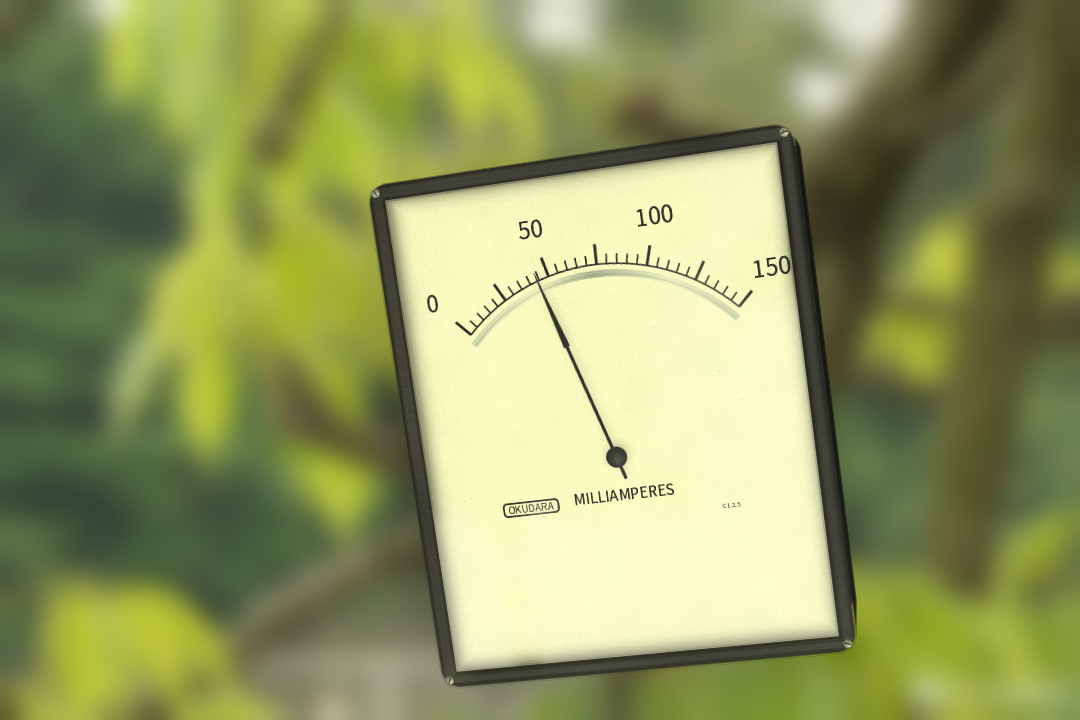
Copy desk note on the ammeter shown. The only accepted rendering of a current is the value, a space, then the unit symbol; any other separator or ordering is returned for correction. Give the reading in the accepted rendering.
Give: 45 mA
